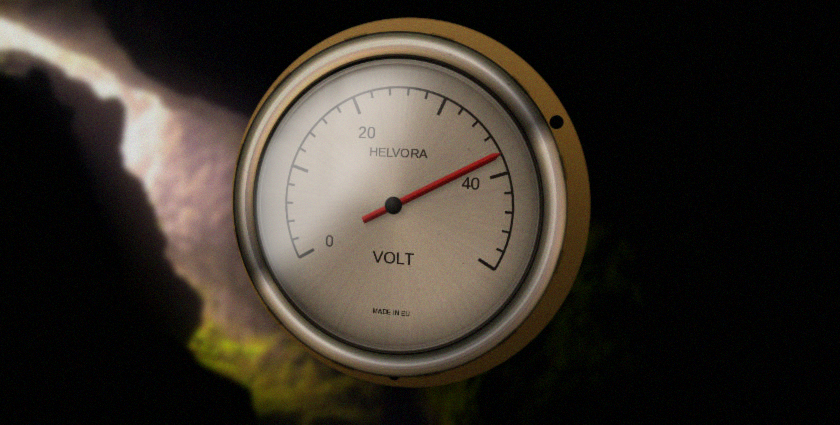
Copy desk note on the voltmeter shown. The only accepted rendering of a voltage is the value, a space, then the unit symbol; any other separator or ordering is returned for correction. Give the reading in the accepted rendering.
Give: 38 V
